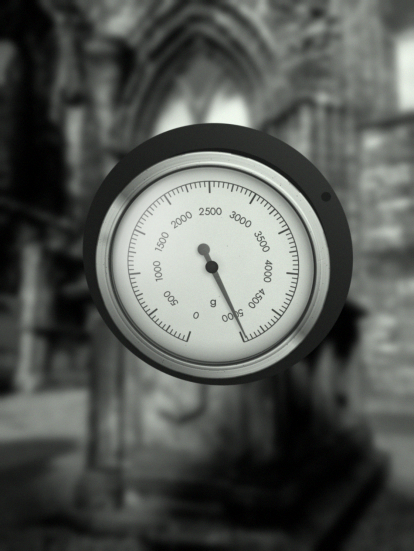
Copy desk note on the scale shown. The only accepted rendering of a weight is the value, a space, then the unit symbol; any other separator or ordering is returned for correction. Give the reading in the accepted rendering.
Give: 4950 g
